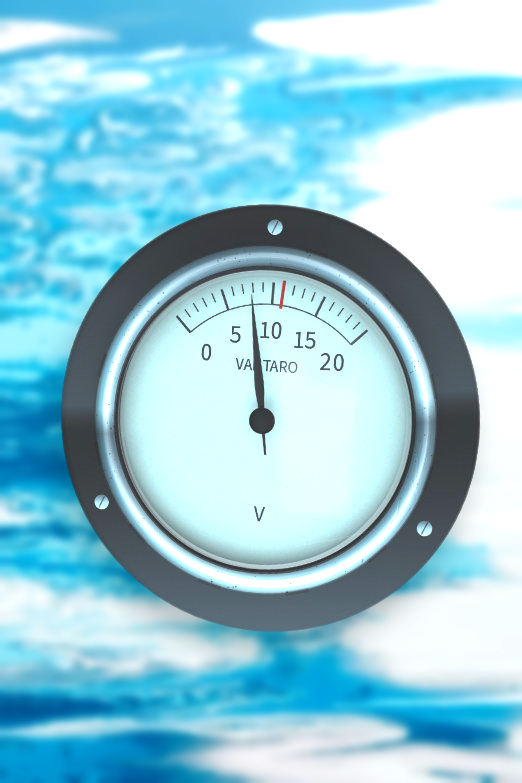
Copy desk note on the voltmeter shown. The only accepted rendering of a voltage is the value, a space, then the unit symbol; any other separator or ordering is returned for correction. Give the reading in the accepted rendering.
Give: 8 V
